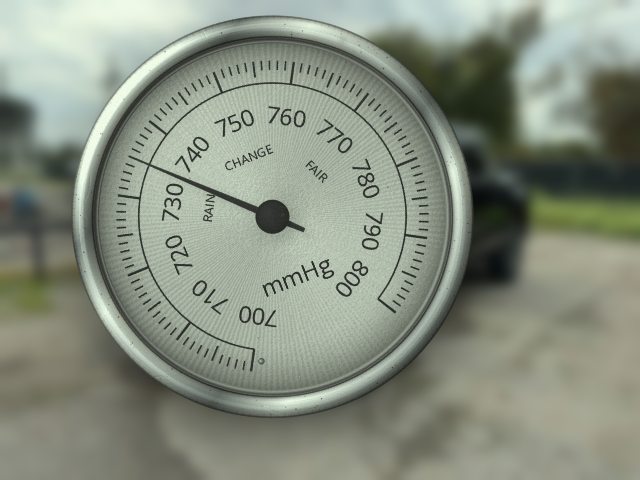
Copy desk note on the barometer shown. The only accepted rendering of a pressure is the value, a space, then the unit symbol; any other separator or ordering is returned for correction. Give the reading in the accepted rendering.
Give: 735 mmHg
